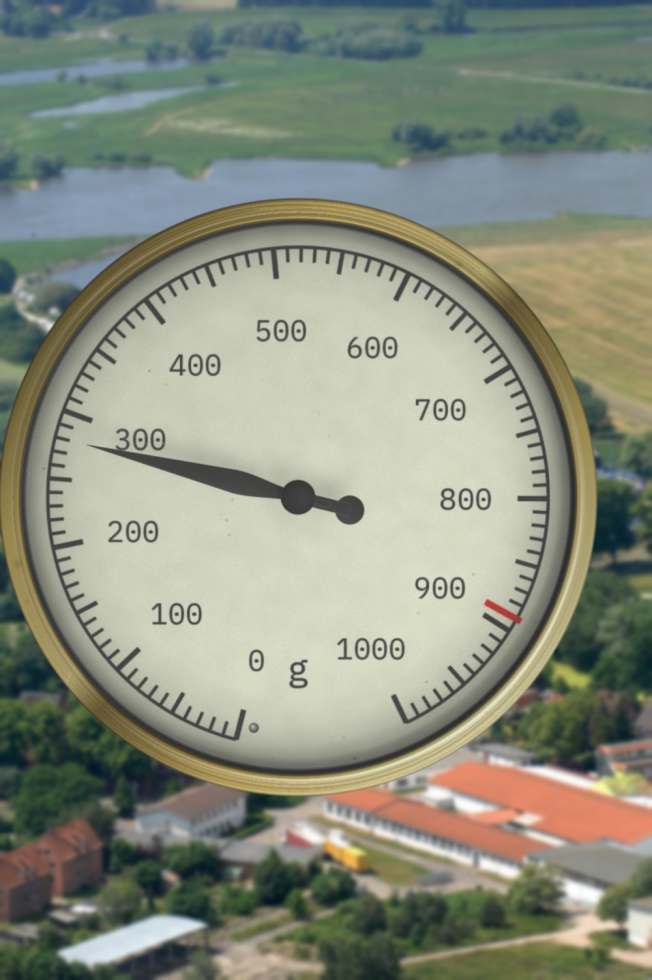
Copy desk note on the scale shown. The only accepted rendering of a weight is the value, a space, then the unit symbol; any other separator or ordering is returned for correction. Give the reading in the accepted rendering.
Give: 280 g
